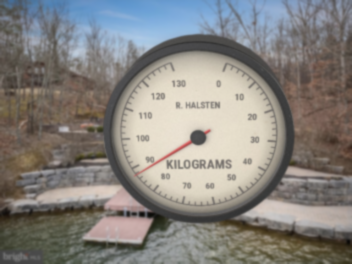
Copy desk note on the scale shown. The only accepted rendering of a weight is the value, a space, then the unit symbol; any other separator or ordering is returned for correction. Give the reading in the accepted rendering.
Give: 88 kg
